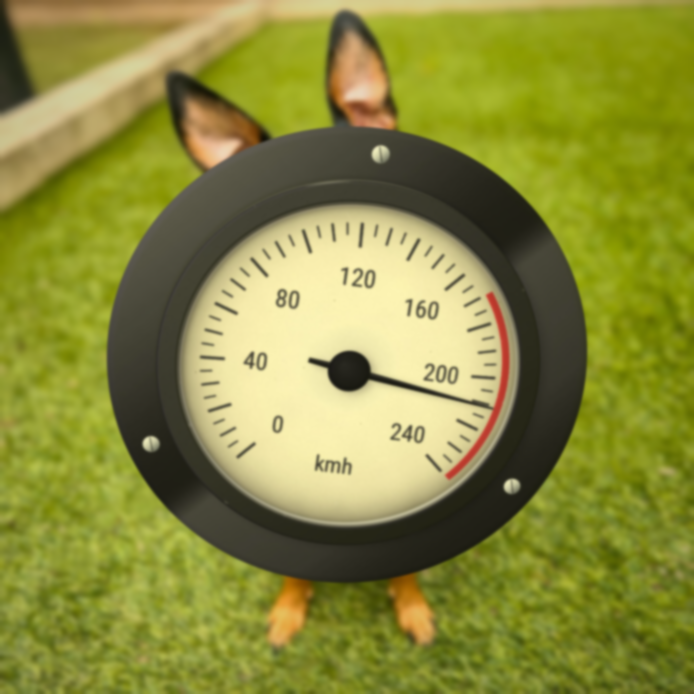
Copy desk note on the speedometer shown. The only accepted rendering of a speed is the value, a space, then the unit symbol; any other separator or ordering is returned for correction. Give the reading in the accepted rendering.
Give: 210 km/h
